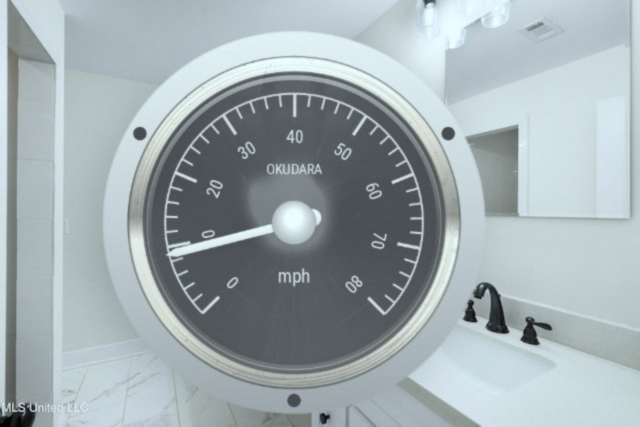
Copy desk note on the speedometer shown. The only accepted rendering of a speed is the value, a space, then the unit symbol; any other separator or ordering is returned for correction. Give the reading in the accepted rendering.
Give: 9 mph
